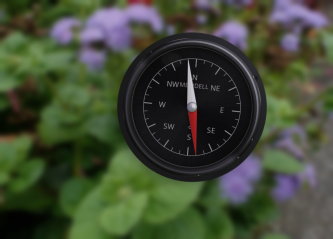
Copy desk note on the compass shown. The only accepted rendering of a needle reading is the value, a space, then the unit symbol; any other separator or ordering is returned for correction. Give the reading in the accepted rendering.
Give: 170 °
